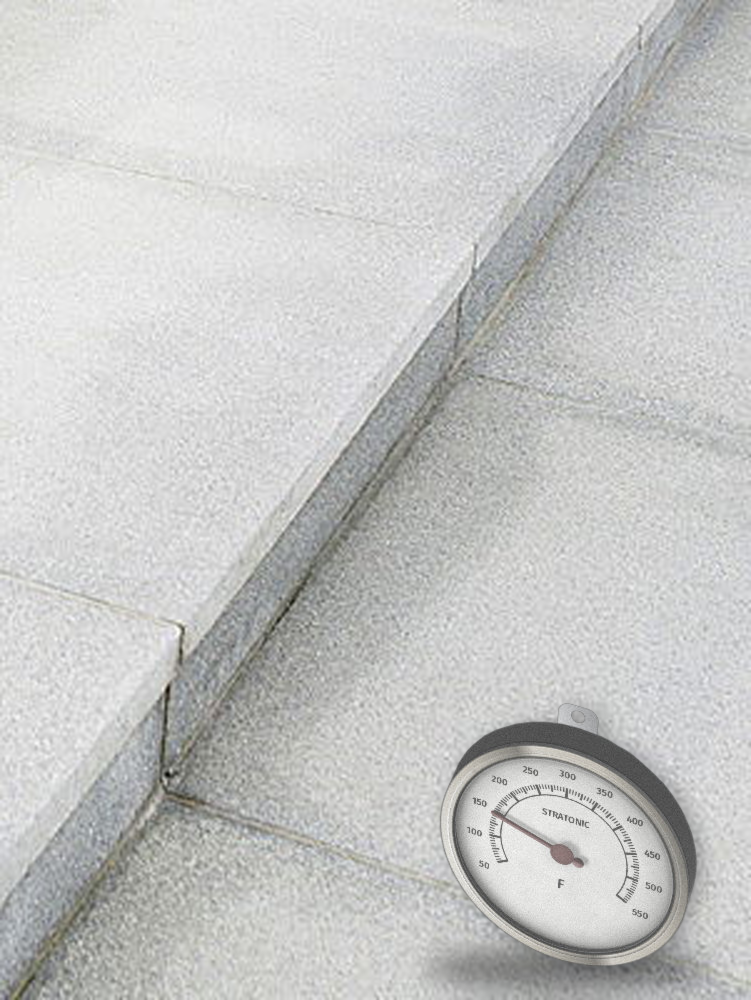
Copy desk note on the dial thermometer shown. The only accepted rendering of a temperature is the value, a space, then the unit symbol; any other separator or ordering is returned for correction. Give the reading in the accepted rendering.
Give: 150 °F
